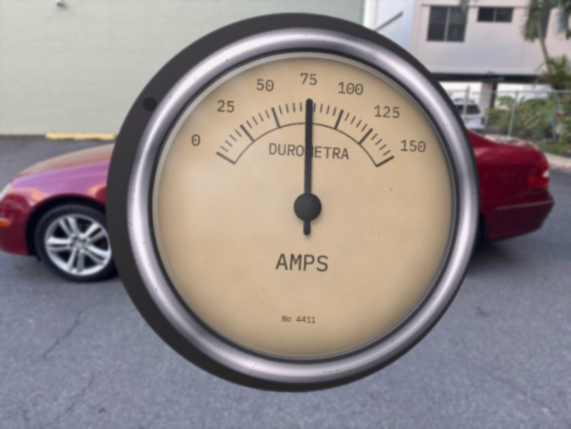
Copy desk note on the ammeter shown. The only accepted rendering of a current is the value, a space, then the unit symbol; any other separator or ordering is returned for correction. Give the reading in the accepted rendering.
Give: 75 A
